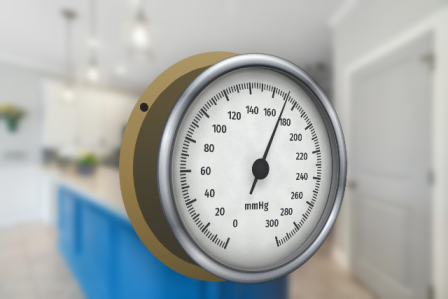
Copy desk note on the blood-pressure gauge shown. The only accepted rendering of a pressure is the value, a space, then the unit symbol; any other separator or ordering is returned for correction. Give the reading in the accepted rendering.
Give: 170 mmHg
